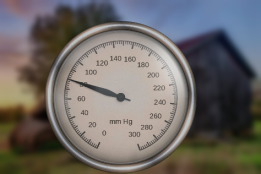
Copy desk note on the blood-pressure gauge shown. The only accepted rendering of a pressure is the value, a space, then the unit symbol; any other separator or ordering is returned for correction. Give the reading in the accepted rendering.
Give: 80 mmHg
